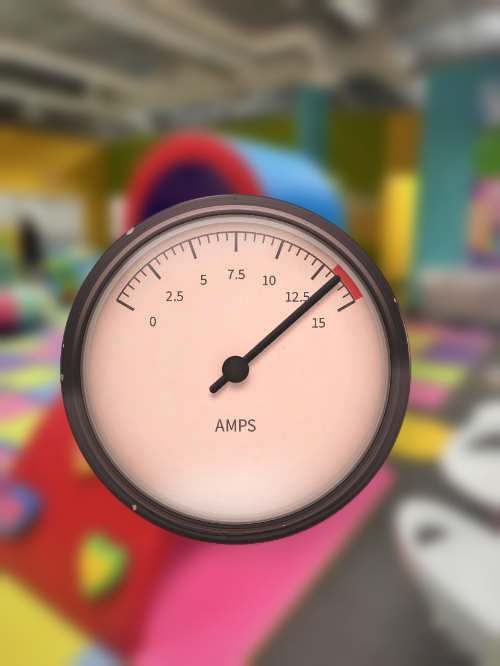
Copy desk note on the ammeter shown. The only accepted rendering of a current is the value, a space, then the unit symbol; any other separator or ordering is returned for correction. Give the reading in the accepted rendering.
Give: 13.5 A
